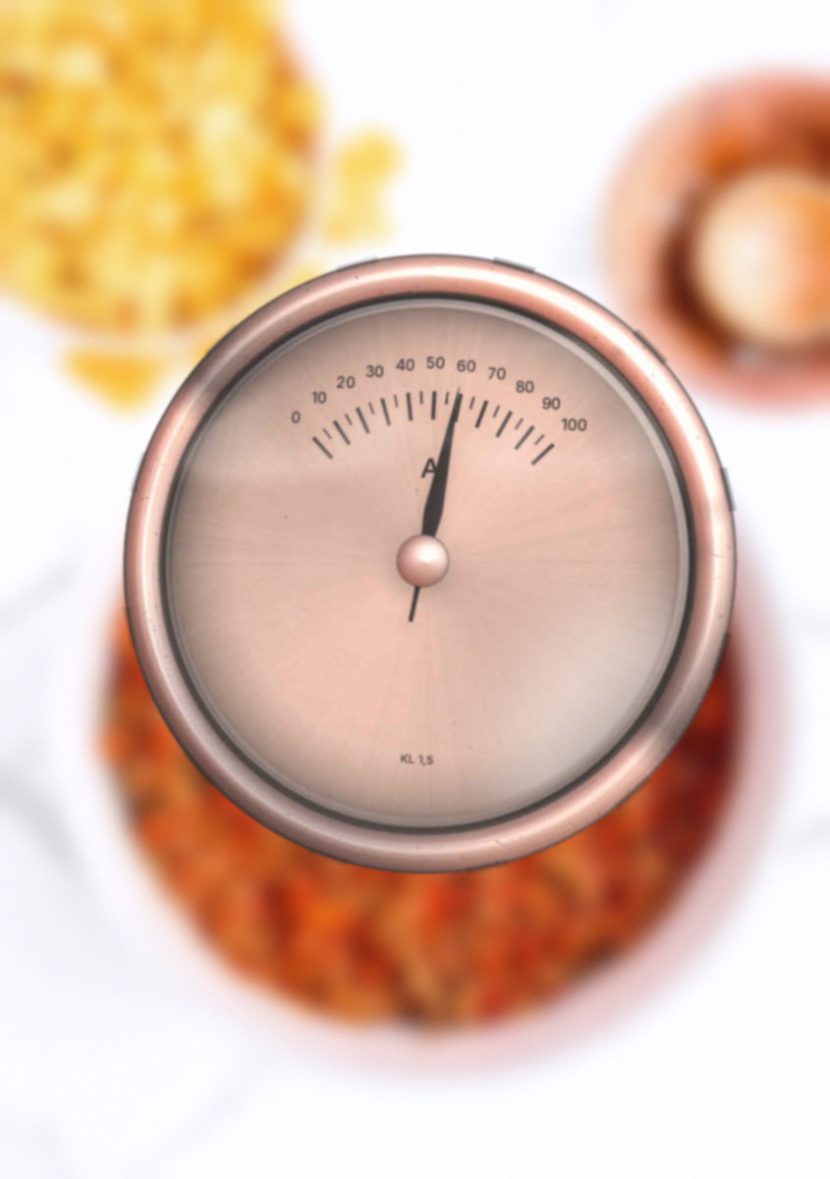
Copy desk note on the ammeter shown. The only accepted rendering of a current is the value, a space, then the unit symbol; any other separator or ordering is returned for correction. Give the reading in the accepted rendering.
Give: 60 A
